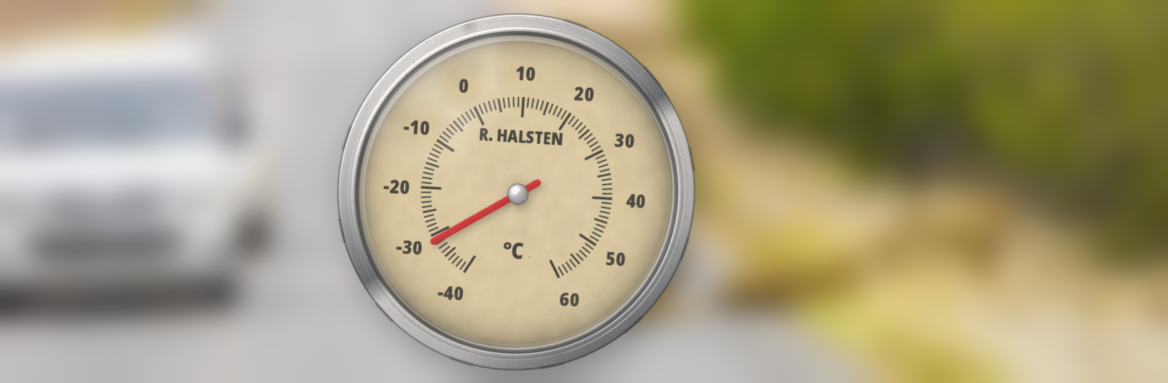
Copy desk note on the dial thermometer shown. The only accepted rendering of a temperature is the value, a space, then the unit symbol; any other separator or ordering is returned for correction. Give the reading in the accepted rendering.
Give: -31 °C
